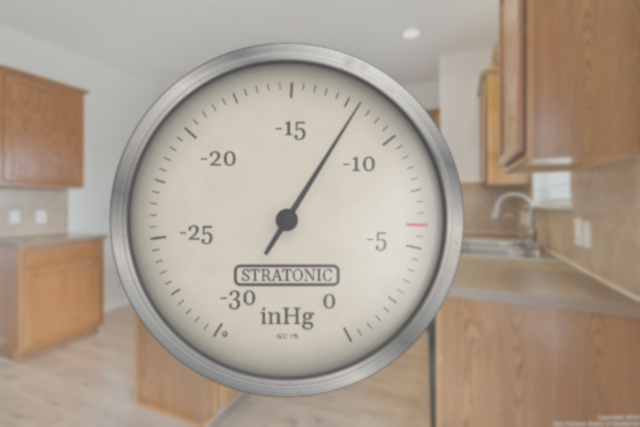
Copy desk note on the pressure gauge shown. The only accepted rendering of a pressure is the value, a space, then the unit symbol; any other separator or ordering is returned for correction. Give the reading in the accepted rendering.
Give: -12 inHg
